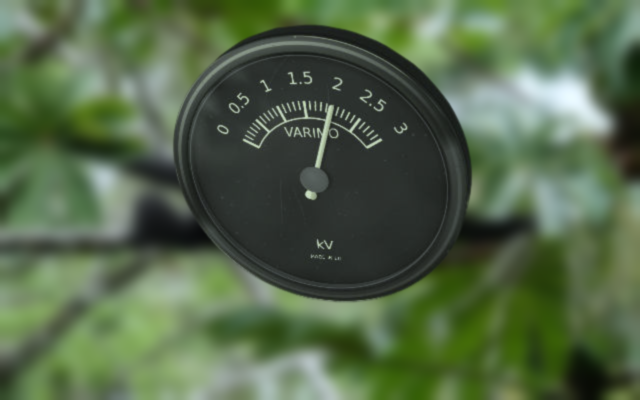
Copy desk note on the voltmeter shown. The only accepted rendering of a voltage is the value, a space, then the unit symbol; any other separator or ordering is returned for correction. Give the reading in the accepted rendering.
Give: 2 kV
